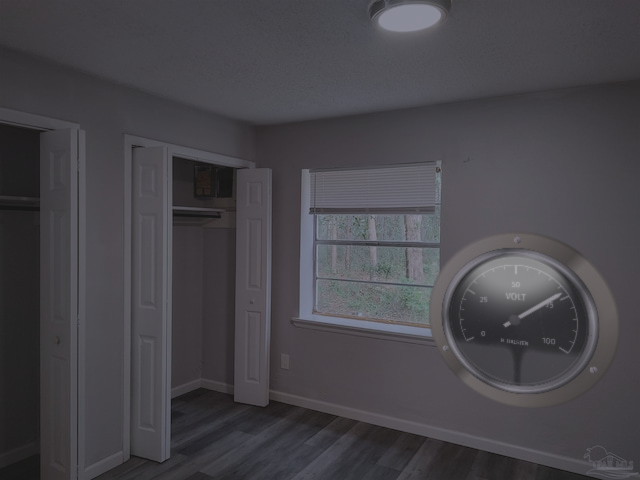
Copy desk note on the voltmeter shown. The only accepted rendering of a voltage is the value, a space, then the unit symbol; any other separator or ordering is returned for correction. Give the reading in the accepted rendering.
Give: 72.5 V
